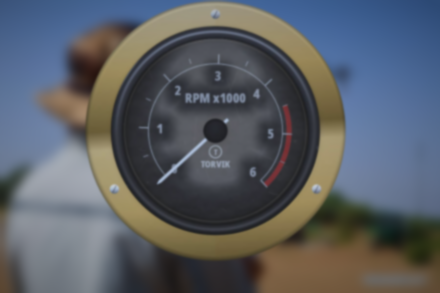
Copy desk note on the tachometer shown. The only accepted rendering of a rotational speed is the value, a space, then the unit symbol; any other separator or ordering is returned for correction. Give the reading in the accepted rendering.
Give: 0 rpm
